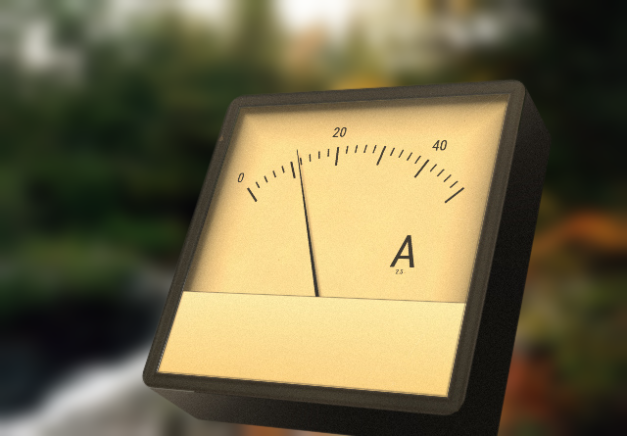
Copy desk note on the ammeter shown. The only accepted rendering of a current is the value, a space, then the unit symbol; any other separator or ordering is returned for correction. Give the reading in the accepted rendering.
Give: 12 A
